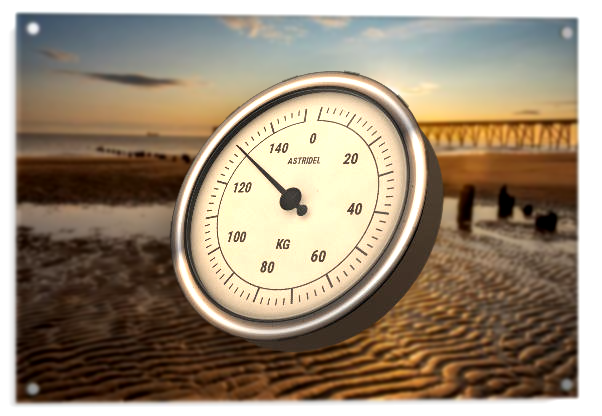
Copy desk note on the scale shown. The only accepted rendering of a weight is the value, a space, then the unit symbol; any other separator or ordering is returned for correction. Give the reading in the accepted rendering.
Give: 130 kg
